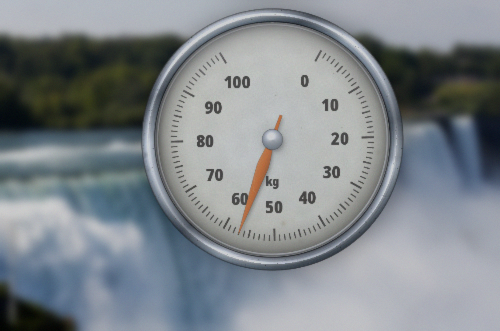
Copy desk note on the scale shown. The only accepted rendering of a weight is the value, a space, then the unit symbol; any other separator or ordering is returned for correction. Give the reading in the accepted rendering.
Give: 57 kg
